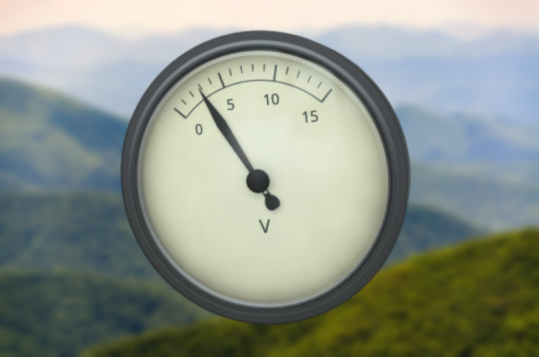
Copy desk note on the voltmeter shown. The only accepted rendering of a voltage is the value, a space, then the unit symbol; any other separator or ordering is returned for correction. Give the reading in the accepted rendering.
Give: 3 V
